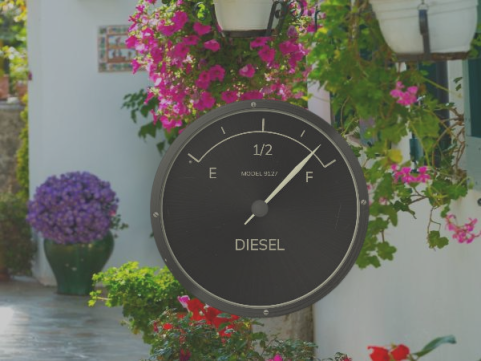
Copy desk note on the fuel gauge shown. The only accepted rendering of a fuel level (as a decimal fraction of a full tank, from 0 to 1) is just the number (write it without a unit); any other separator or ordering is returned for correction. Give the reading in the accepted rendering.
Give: 0.875
